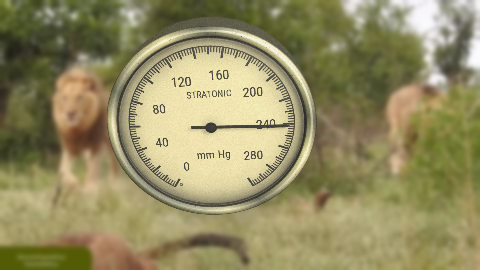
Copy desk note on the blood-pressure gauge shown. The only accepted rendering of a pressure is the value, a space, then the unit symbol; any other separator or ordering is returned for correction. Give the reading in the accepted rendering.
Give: 240 mmHg
